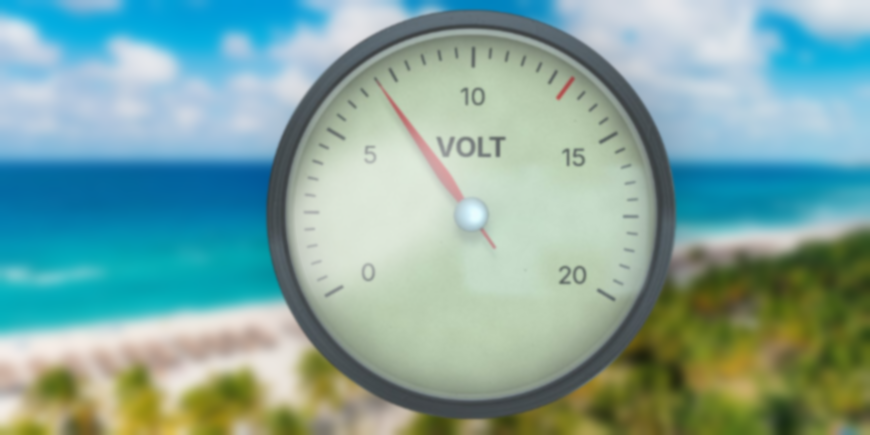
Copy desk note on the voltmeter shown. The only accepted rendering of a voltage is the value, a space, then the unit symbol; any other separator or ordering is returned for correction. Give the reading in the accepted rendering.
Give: 7 V
